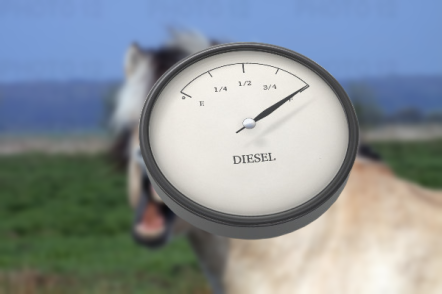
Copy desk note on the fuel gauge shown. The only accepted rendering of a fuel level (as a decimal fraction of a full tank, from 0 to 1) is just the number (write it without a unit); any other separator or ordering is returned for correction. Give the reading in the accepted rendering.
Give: 1
